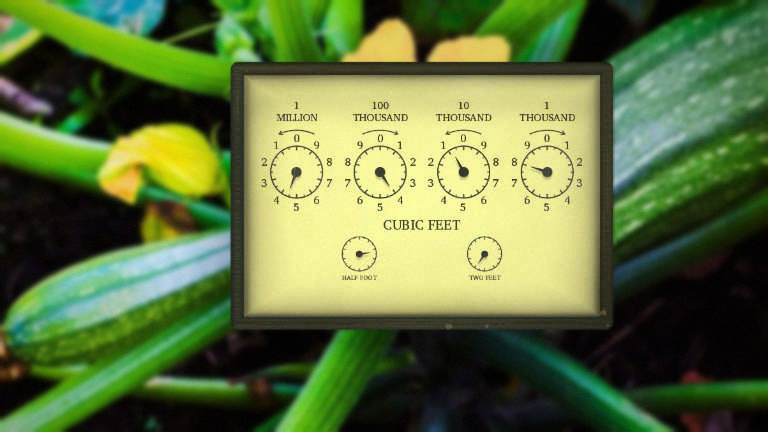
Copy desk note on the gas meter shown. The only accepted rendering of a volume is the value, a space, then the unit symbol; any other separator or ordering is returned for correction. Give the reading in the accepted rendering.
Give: 440800 ft³
